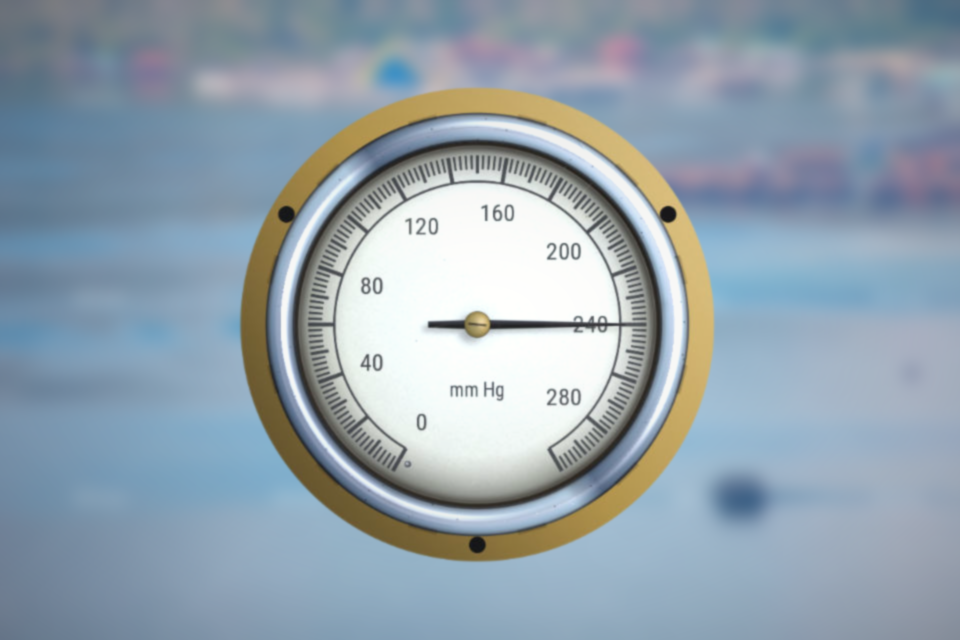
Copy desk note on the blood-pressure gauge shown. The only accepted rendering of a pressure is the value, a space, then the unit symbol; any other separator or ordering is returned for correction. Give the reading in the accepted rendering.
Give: 240 mmHg
